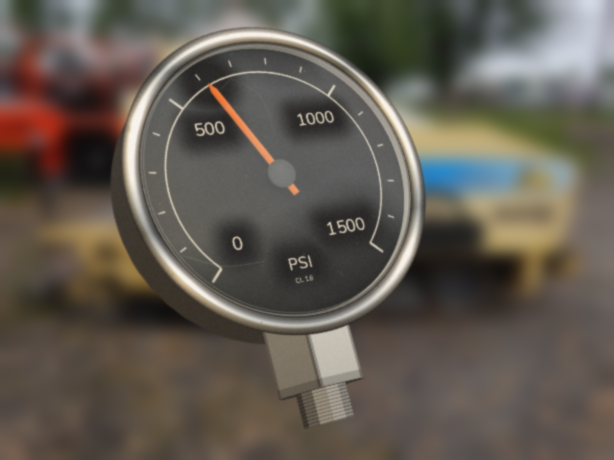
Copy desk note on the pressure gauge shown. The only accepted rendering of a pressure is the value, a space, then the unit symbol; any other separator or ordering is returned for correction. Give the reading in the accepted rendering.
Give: 600 psi
